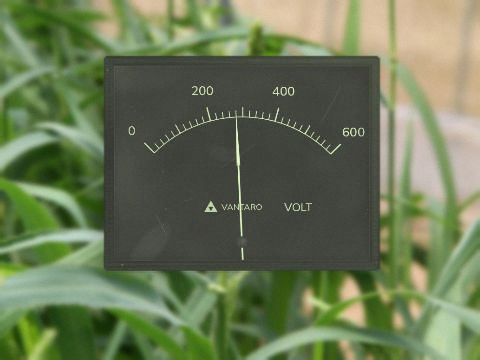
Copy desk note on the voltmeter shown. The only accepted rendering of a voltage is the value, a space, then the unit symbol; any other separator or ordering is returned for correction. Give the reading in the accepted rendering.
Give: 280 V
